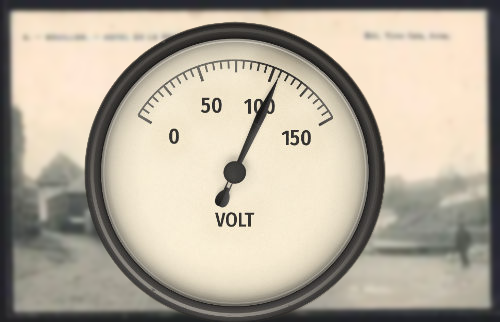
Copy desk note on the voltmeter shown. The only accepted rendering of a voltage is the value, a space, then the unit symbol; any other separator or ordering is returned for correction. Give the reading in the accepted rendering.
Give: 105 V
